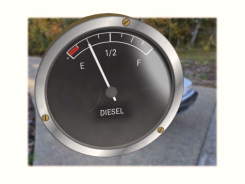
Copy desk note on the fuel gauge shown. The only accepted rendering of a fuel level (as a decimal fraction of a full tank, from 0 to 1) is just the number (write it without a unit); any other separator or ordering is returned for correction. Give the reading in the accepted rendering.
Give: 0.25
